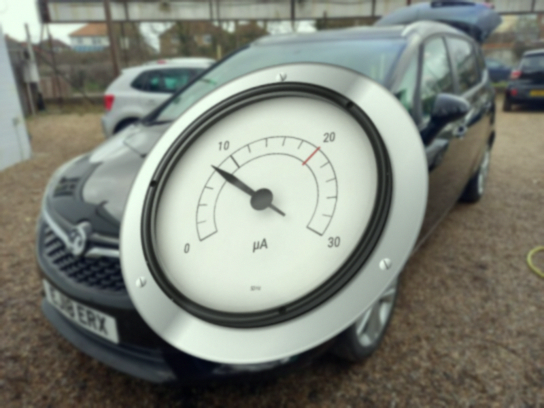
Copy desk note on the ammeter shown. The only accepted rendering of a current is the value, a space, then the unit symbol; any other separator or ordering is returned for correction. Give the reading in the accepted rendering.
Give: 8 µA
